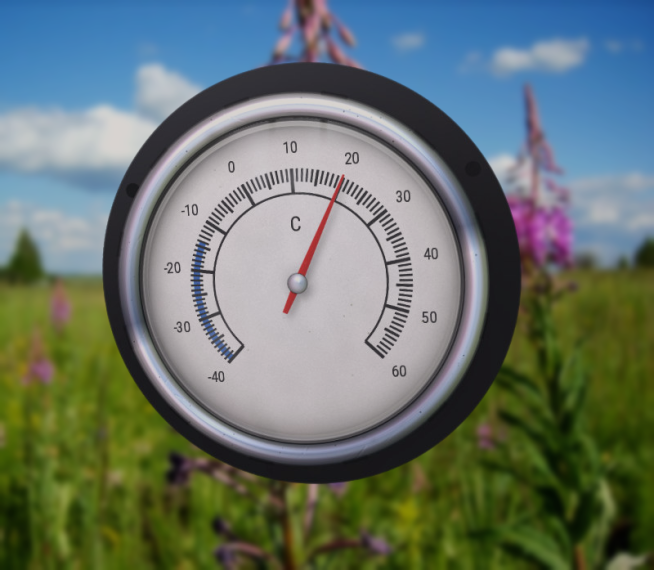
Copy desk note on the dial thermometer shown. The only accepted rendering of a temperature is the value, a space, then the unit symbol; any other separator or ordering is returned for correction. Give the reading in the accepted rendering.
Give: 20 °C
